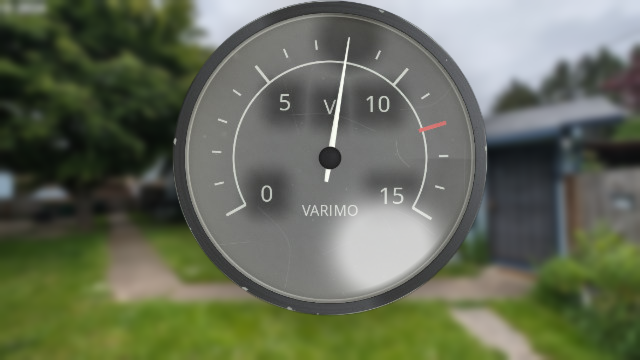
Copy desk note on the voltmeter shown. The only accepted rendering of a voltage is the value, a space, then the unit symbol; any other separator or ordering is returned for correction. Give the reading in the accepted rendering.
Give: 8 V
